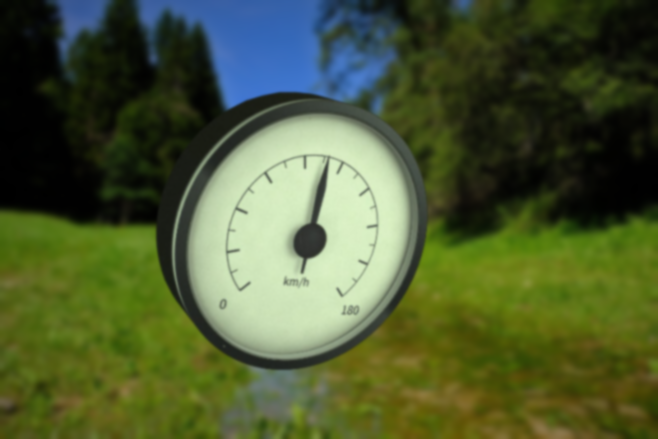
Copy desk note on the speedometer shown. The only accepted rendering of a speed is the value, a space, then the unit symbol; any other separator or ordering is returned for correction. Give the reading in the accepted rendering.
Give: 90 km/h
